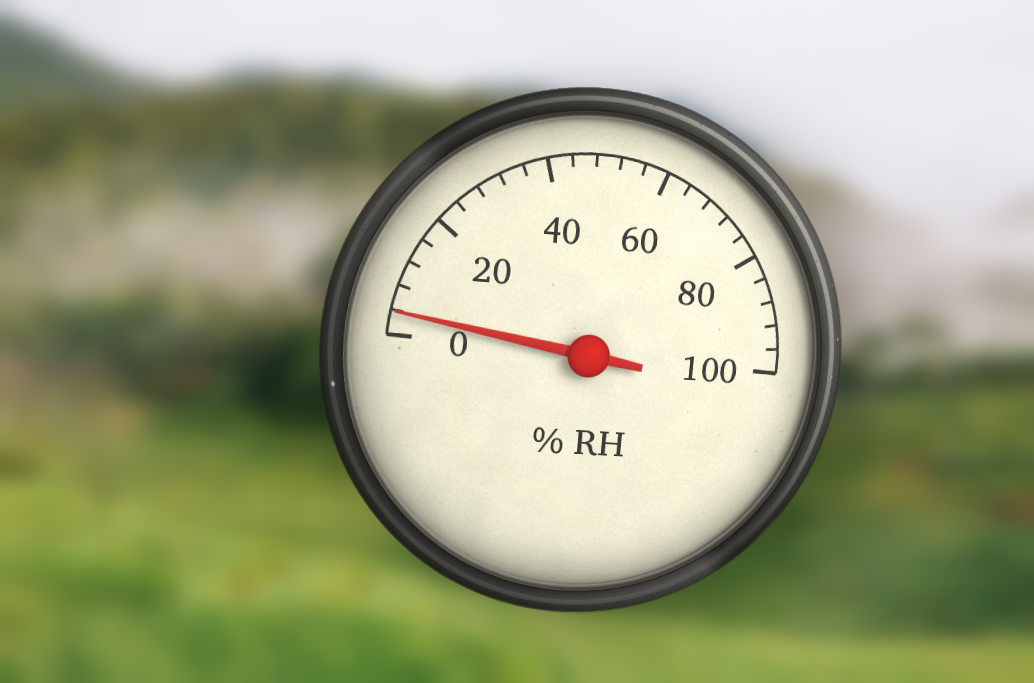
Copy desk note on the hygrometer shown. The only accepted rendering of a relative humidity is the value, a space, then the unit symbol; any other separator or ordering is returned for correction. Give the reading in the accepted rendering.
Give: 4 %
